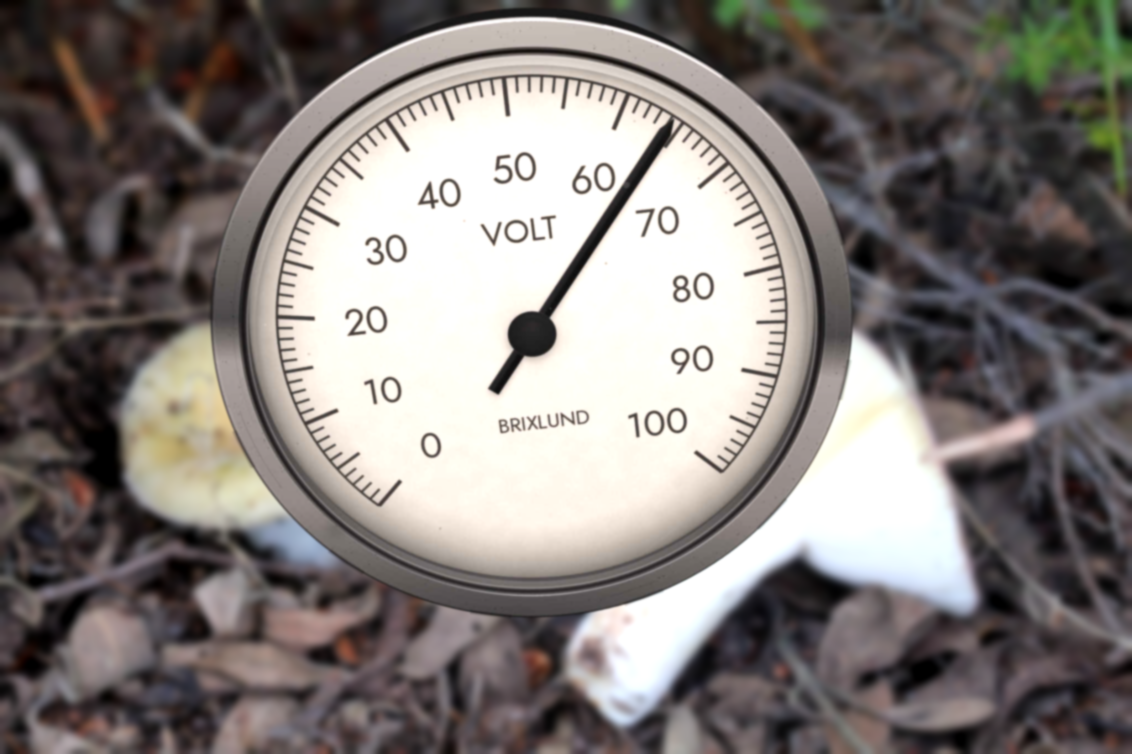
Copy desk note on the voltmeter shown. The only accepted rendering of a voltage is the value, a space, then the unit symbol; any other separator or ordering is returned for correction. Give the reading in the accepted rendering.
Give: 64 V
